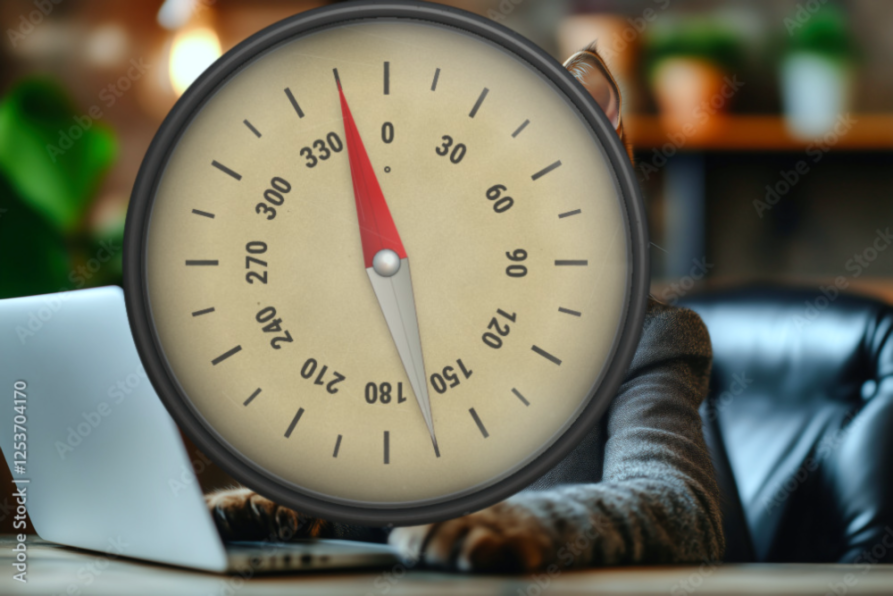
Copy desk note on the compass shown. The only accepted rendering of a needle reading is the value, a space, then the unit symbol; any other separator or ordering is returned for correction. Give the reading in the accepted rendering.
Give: 345 °
